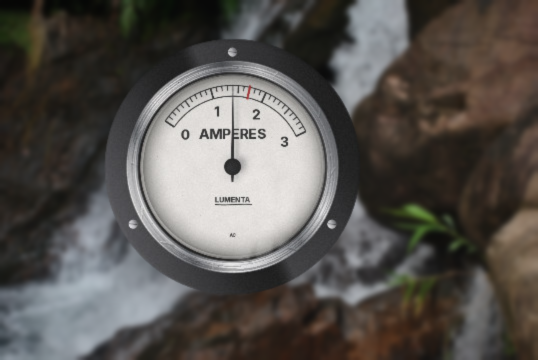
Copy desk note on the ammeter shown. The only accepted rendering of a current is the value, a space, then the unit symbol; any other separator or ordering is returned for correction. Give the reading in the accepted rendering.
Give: 1.4 A
